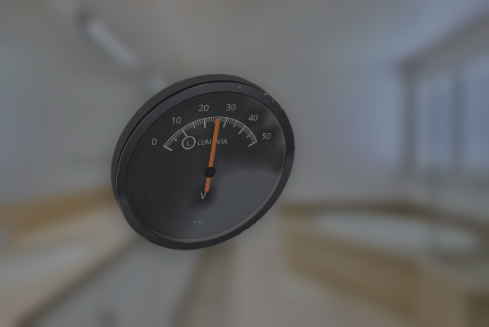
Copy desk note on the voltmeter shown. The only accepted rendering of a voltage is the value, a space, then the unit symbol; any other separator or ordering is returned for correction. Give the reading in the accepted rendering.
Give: 25 V
